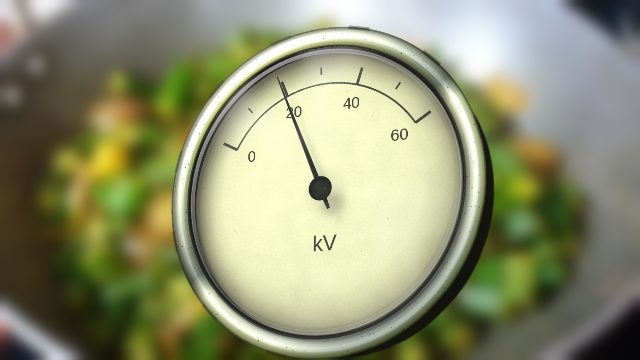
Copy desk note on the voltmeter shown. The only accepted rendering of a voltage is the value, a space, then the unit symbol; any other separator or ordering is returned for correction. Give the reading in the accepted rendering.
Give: 20 kV
